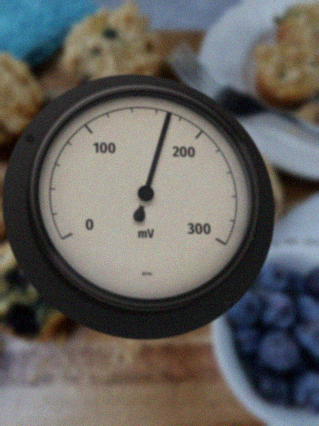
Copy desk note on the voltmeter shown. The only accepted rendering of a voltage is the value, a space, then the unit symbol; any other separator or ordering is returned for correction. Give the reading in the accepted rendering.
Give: 170 mV
